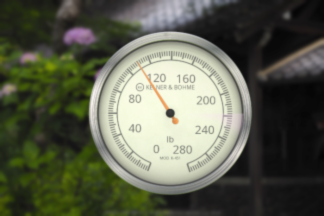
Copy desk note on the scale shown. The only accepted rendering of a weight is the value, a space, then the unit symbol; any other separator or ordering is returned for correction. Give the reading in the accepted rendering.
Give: 110 lb
